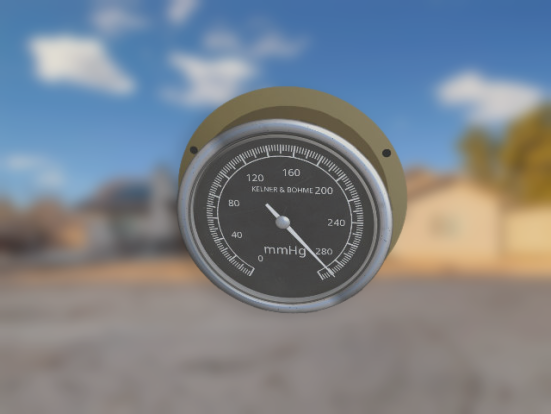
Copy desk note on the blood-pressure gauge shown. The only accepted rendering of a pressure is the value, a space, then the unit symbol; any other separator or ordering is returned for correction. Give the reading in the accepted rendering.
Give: 290 mmHg
